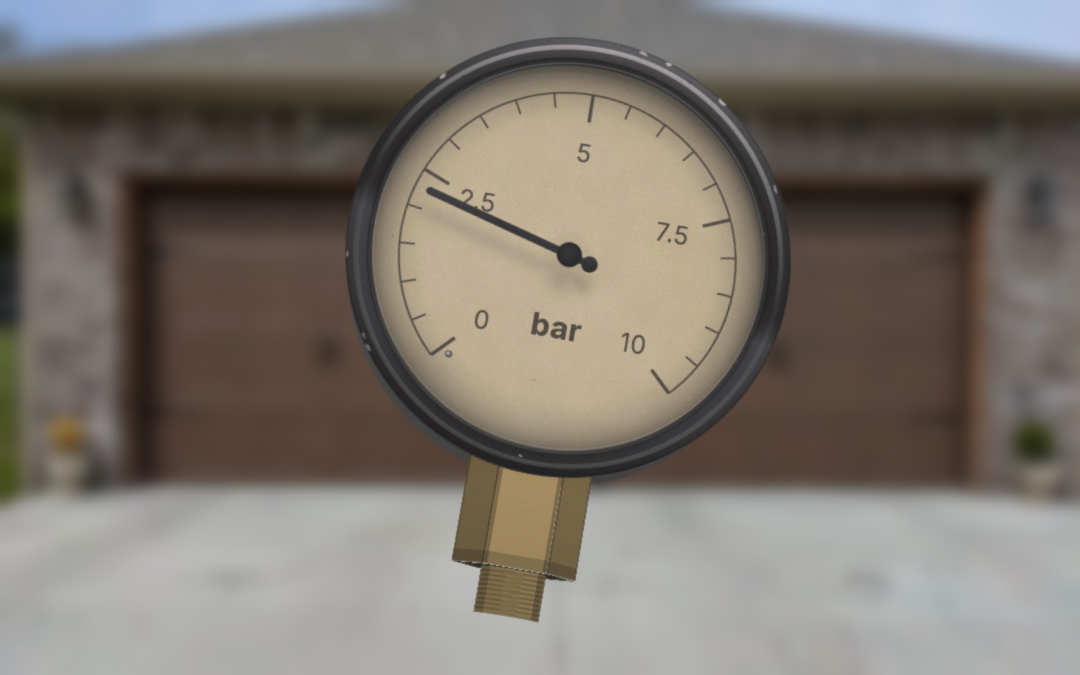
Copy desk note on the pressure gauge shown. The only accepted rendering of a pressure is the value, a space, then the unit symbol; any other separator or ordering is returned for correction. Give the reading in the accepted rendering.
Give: 2.25 bar
